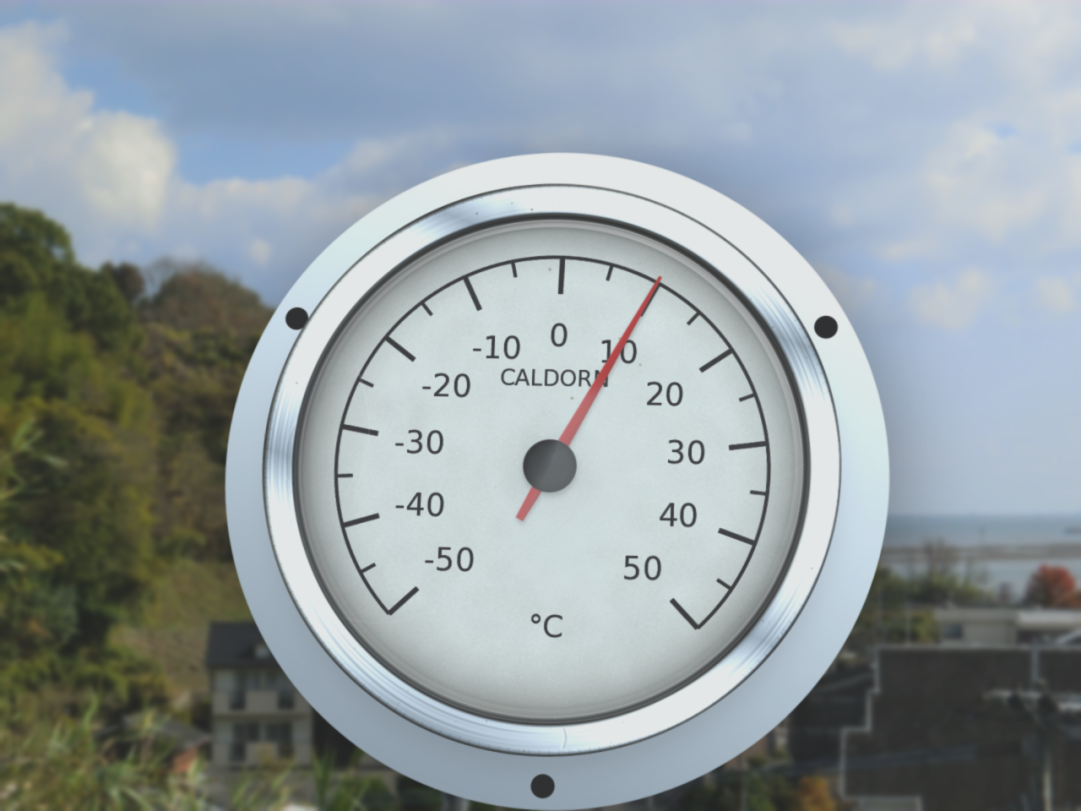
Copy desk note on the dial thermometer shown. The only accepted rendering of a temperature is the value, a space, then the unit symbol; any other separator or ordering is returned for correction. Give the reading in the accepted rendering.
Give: 10 °C
